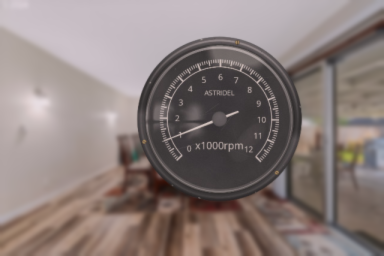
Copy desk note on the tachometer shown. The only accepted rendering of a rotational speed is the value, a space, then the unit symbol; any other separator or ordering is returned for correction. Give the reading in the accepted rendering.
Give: 1000 rpm
